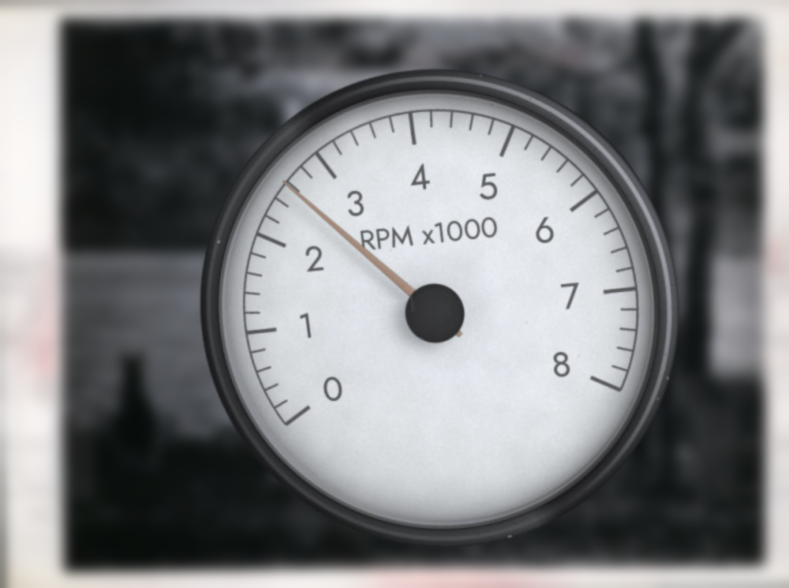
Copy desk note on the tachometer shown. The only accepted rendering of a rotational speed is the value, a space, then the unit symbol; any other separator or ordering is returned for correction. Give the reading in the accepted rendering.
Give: 2600 rpm
